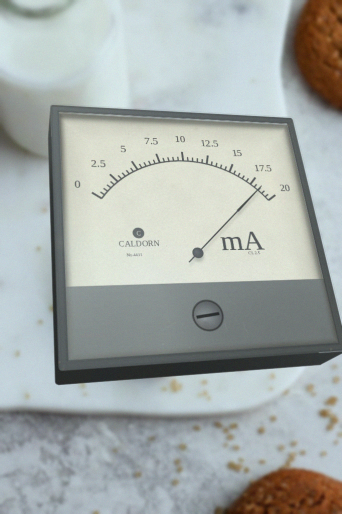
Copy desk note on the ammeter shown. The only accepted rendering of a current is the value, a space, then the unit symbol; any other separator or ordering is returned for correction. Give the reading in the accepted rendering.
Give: 18.5 mA
